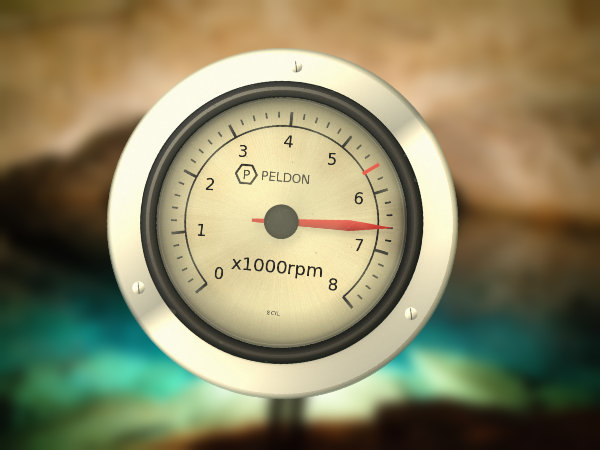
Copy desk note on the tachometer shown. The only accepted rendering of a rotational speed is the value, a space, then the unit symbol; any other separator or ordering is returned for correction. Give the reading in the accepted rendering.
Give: 6600 rpm
